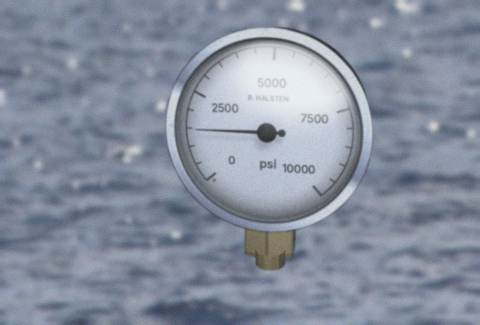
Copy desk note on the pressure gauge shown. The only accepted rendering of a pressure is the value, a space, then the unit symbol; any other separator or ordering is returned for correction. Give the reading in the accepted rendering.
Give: 1500 psi
